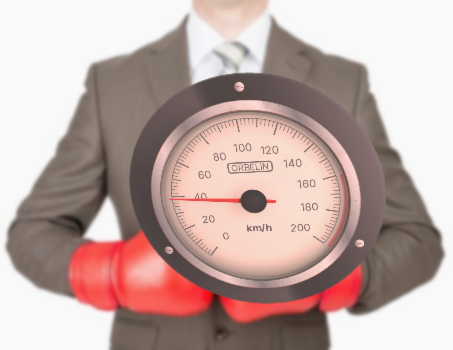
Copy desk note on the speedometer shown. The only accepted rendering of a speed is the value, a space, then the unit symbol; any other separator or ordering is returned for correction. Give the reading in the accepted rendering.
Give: 40 km/h
